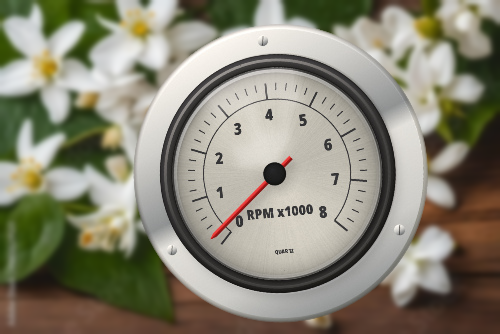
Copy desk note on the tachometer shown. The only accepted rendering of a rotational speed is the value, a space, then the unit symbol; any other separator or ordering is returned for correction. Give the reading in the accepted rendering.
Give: 200 rpm
